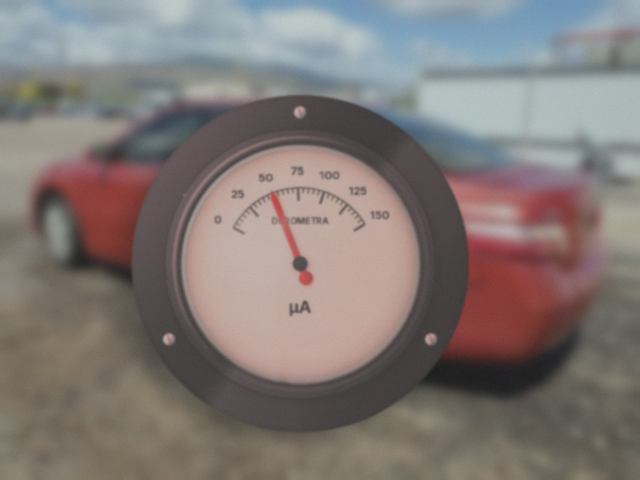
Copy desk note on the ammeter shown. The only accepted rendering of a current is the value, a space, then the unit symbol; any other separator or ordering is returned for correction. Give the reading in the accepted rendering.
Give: 50 µA
